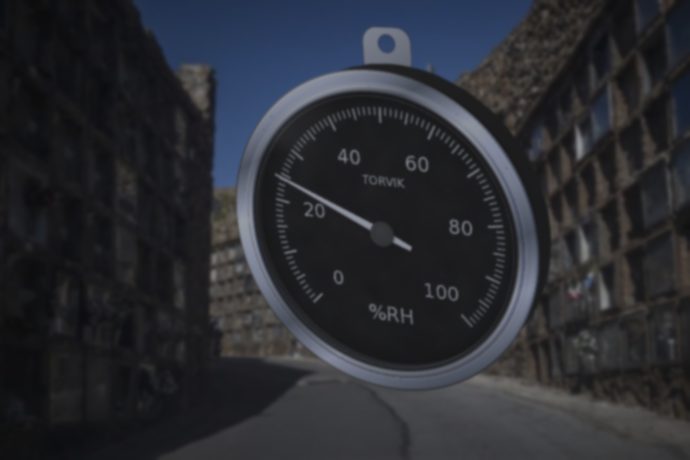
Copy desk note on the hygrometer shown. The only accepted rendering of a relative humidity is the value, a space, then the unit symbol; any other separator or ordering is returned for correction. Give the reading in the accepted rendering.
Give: 25 %
